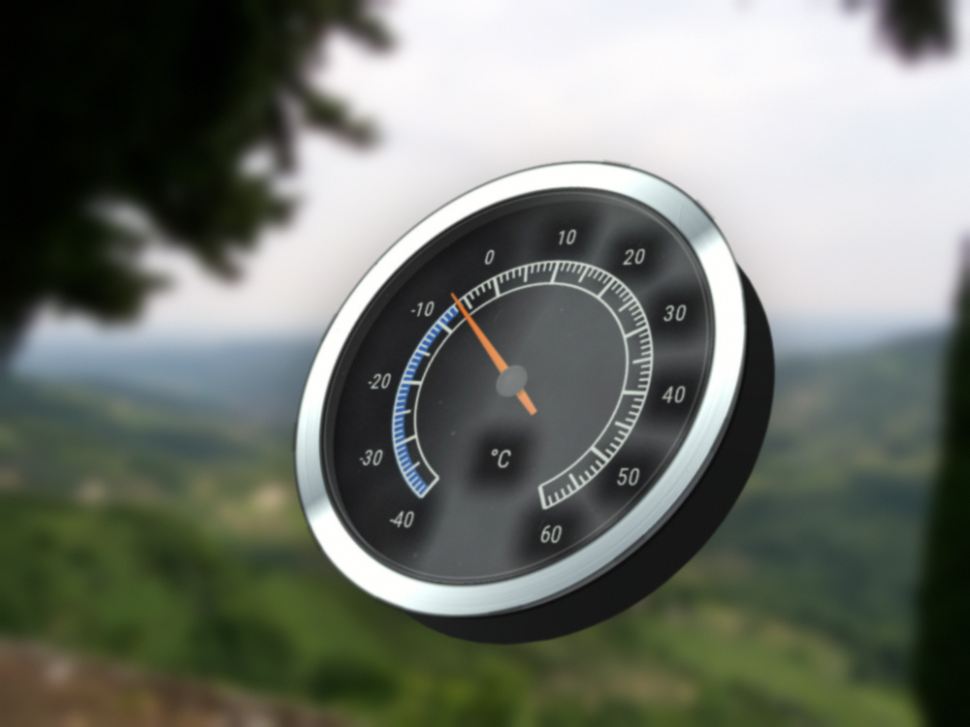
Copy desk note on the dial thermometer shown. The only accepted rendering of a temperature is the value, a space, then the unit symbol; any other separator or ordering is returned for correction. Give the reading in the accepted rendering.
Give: -6 °C
